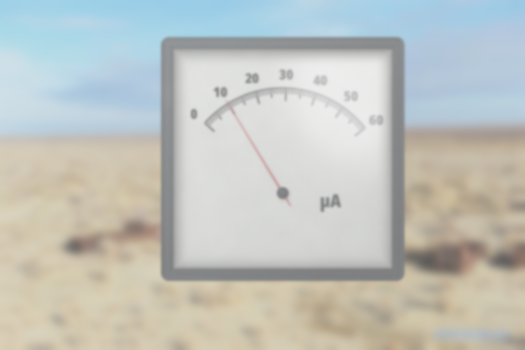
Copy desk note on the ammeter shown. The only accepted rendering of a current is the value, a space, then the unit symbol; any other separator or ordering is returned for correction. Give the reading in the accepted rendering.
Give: 10 µA
